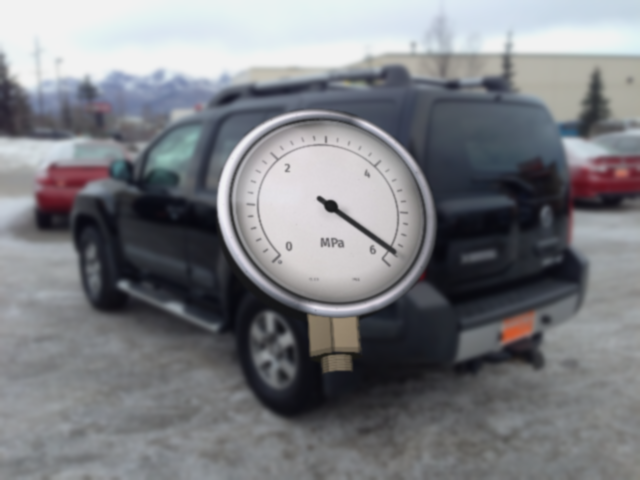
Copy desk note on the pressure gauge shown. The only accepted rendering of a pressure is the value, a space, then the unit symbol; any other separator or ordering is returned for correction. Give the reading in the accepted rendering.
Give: 5.8 MPa
